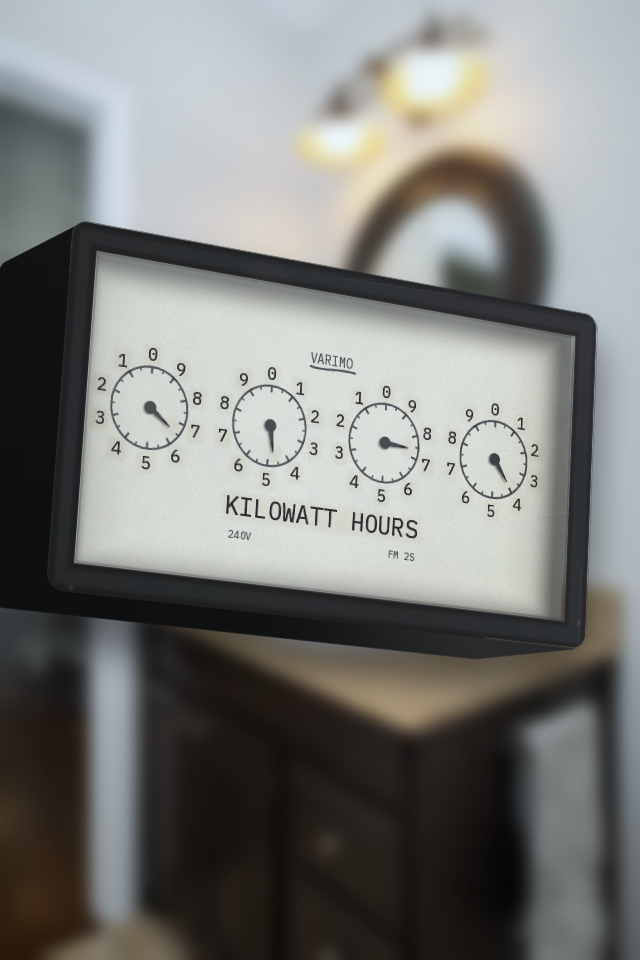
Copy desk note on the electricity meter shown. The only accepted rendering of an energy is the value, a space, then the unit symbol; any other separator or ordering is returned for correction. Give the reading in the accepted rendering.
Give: 6474 kWh
